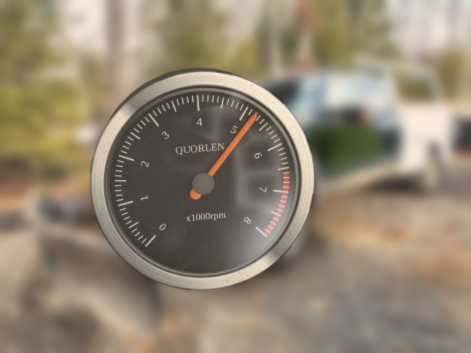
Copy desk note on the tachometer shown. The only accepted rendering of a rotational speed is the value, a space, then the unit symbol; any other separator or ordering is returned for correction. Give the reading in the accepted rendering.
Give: 5200 rpm
